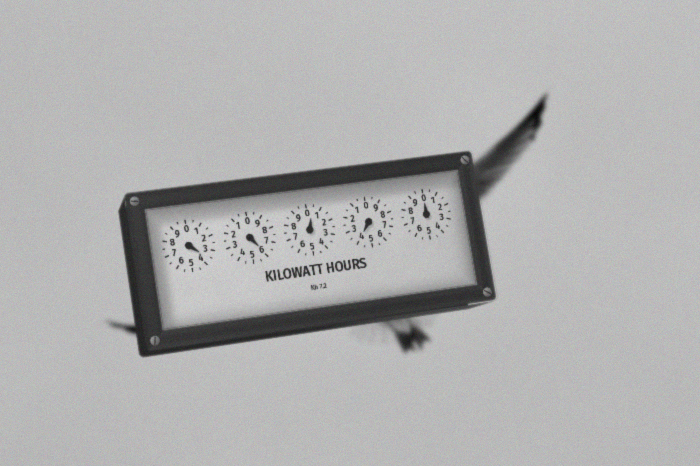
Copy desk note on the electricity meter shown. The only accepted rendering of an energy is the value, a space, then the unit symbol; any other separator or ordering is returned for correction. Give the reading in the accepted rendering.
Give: 36040 kWh
